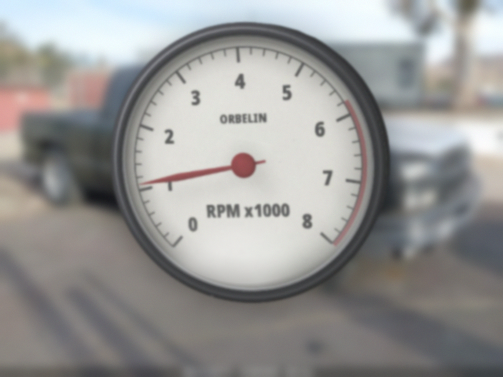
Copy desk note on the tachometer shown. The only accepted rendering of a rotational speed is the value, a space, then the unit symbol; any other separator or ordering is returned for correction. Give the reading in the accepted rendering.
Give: 1100 rpm
